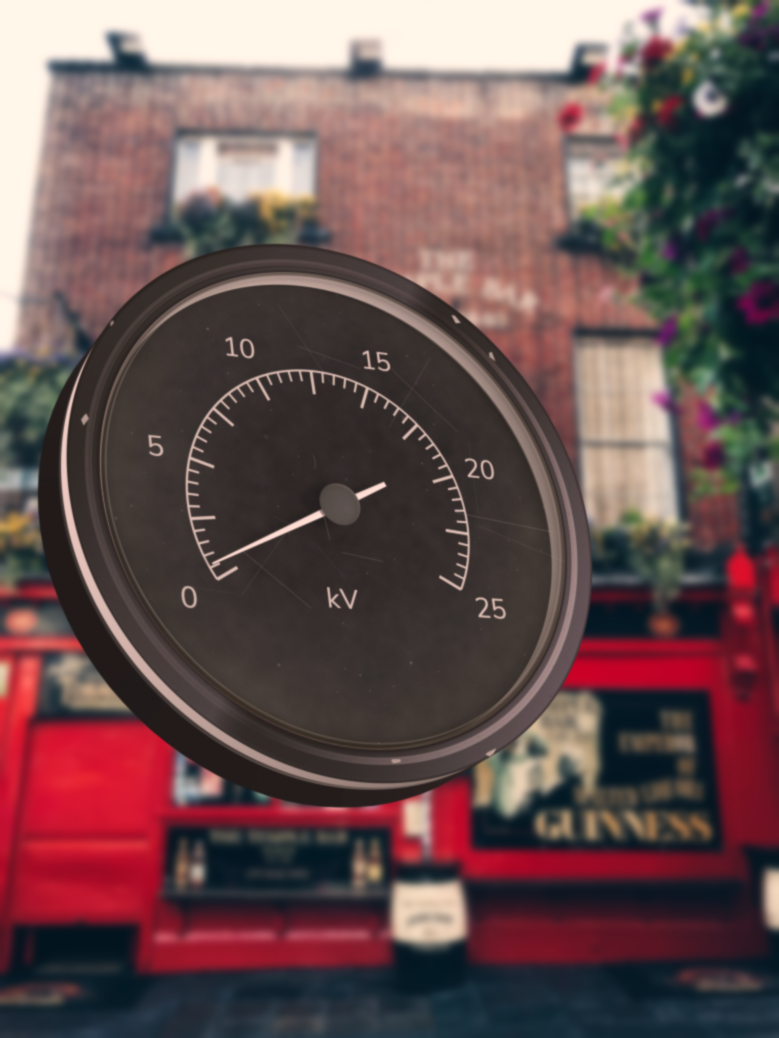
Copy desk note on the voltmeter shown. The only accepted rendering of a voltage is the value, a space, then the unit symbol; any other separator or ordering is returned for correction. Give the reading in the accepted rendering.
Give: 0.5 kV
